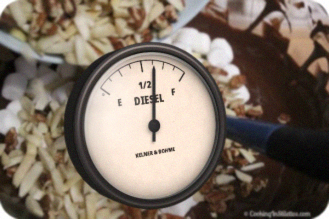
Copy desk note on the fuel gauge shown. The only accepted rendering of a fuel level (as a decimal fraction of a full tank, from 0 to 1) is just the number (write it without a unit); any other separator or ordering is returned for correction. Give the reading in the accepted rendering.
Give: 0.625
